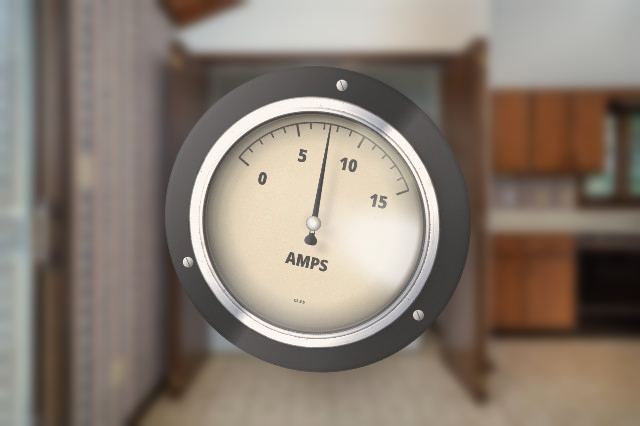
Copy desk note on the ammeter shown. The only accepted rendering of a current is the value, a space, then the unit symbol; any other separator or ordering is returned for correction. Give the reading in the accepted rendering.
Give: 7.5 A
